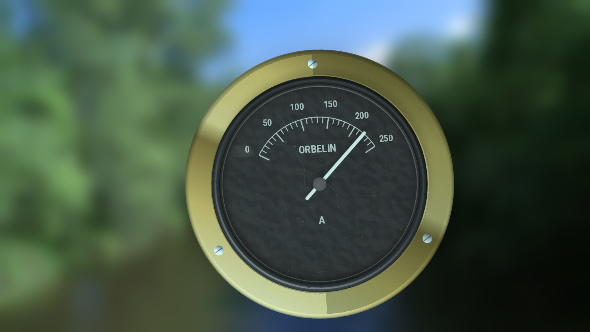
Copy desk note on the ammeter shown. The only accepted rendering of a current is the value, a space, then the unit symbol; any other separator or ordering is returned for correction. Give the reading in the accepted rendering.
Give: 220 A
